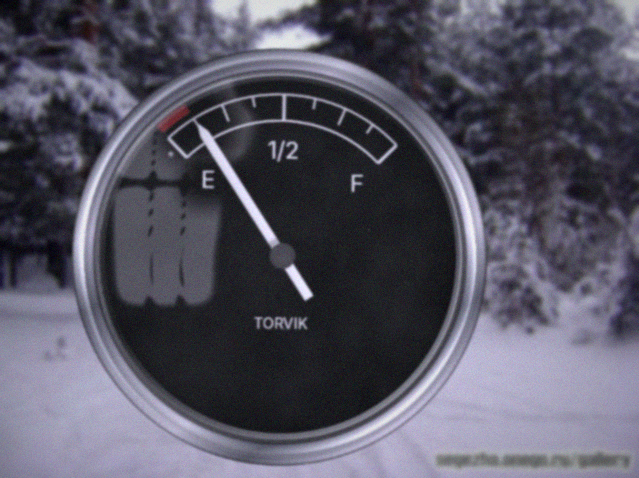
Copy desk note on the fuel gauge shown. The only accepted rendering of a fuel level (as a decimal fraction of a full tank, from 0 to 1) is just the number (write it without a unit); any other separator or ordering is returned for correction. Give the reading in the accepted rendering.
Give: 0.125
